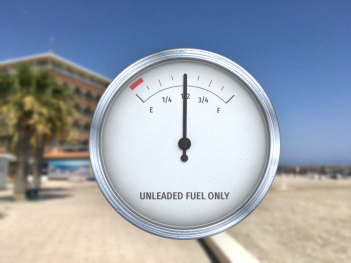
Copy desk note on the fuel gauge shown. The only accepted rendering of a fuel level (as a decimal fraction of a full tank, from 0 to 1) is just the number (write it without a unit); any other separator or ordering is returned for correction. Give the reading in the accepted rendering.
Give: 0.5
